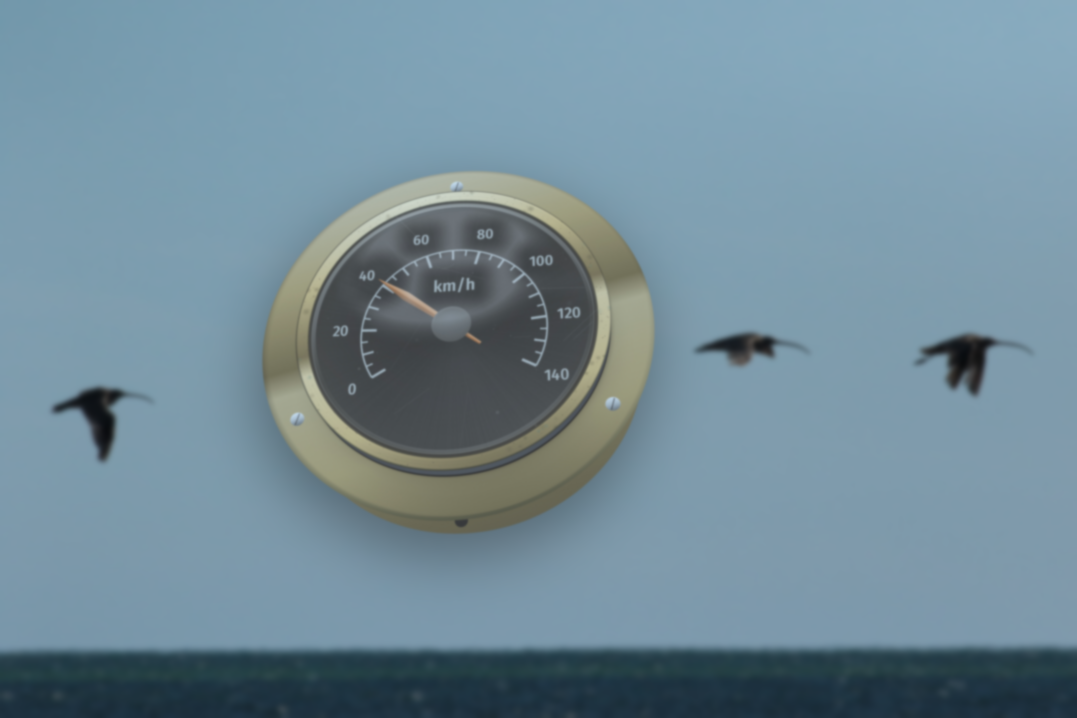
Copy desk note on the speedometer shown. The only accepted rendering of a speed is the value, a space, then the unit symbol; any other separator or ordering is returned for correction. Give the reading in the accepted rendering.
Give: 40 km/h
